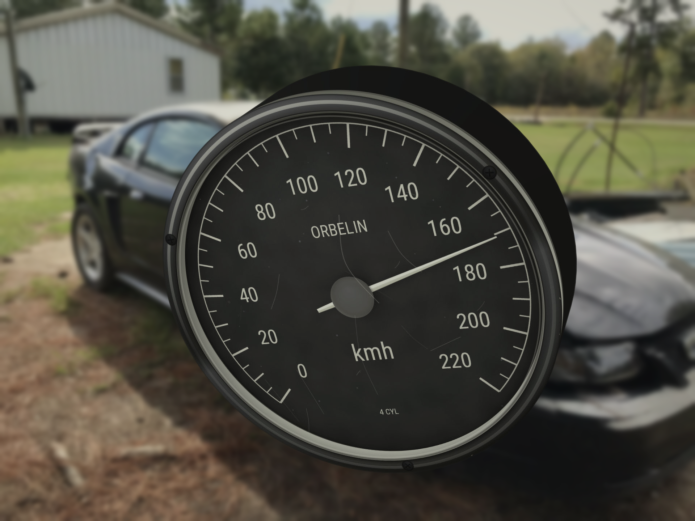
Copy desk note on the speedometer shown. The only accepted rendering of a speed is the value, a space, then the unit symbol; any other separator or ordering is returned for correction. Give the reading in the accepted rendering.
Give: 170 km/h
